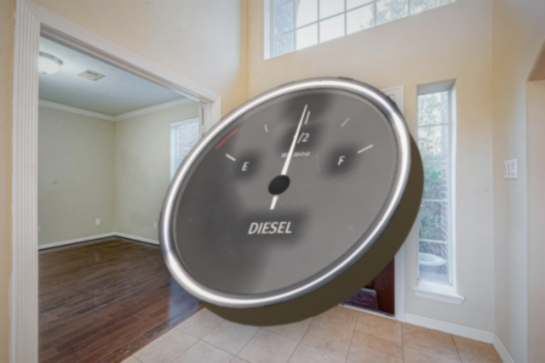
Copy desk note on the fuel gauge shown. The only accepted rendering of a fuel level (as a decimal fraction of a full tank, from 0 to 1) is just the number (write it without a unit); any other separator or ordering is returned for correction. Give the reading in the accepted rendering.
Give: 0.5
